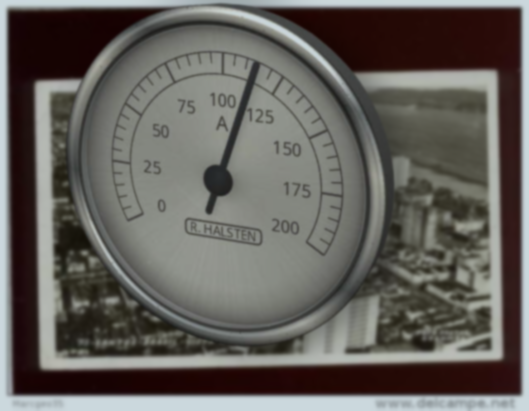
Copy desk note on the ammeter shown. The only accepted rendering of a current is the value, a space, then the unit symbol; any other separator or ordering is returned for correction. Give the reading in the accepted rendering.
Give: 115 A
